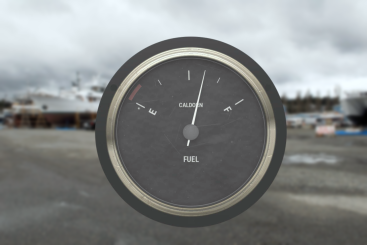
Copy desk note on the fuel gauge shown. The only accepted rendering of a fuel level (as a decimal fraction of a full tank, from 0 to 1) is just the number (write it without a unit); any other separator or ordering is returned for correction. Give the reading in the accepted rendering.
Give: 0.625
